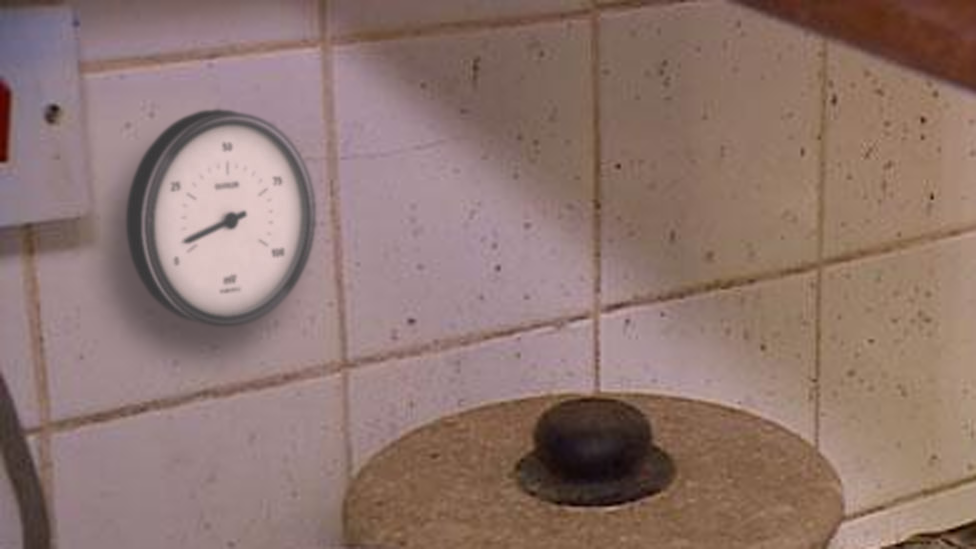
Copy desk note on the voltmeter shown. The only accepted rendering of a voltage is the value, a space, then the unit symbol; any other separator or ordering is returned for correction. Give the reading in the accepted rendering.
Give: 5 mV
